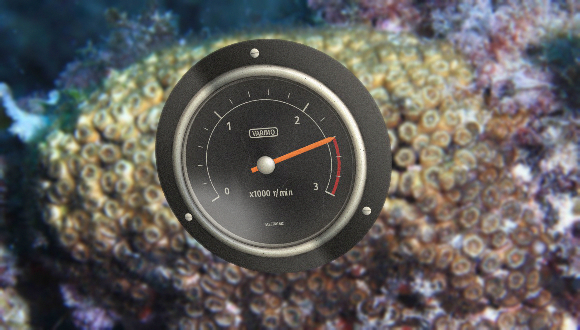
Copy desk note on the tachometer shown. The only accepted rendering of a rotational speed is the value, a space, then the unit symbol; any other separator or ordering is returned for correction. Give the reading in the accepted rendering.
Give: 2400 rpm
